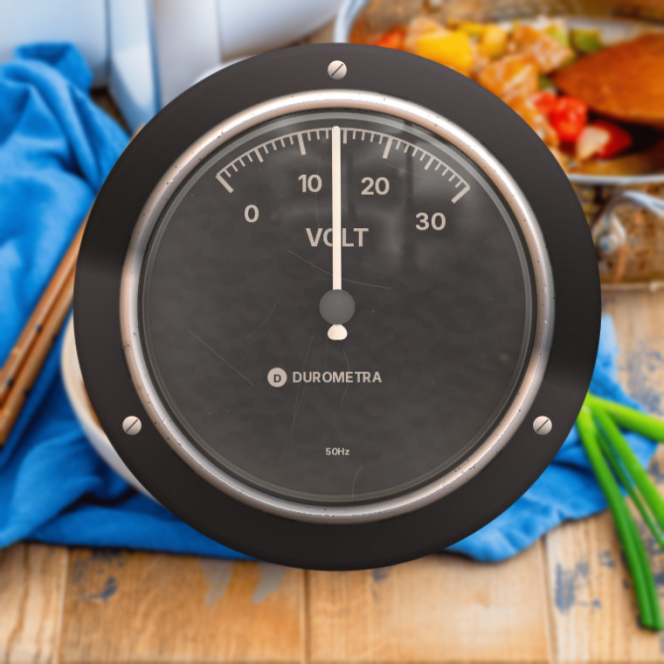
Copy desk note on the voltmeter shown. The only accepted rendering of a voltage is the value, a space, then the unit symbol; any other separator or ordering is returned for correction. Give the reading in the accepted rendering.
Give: 14 V
